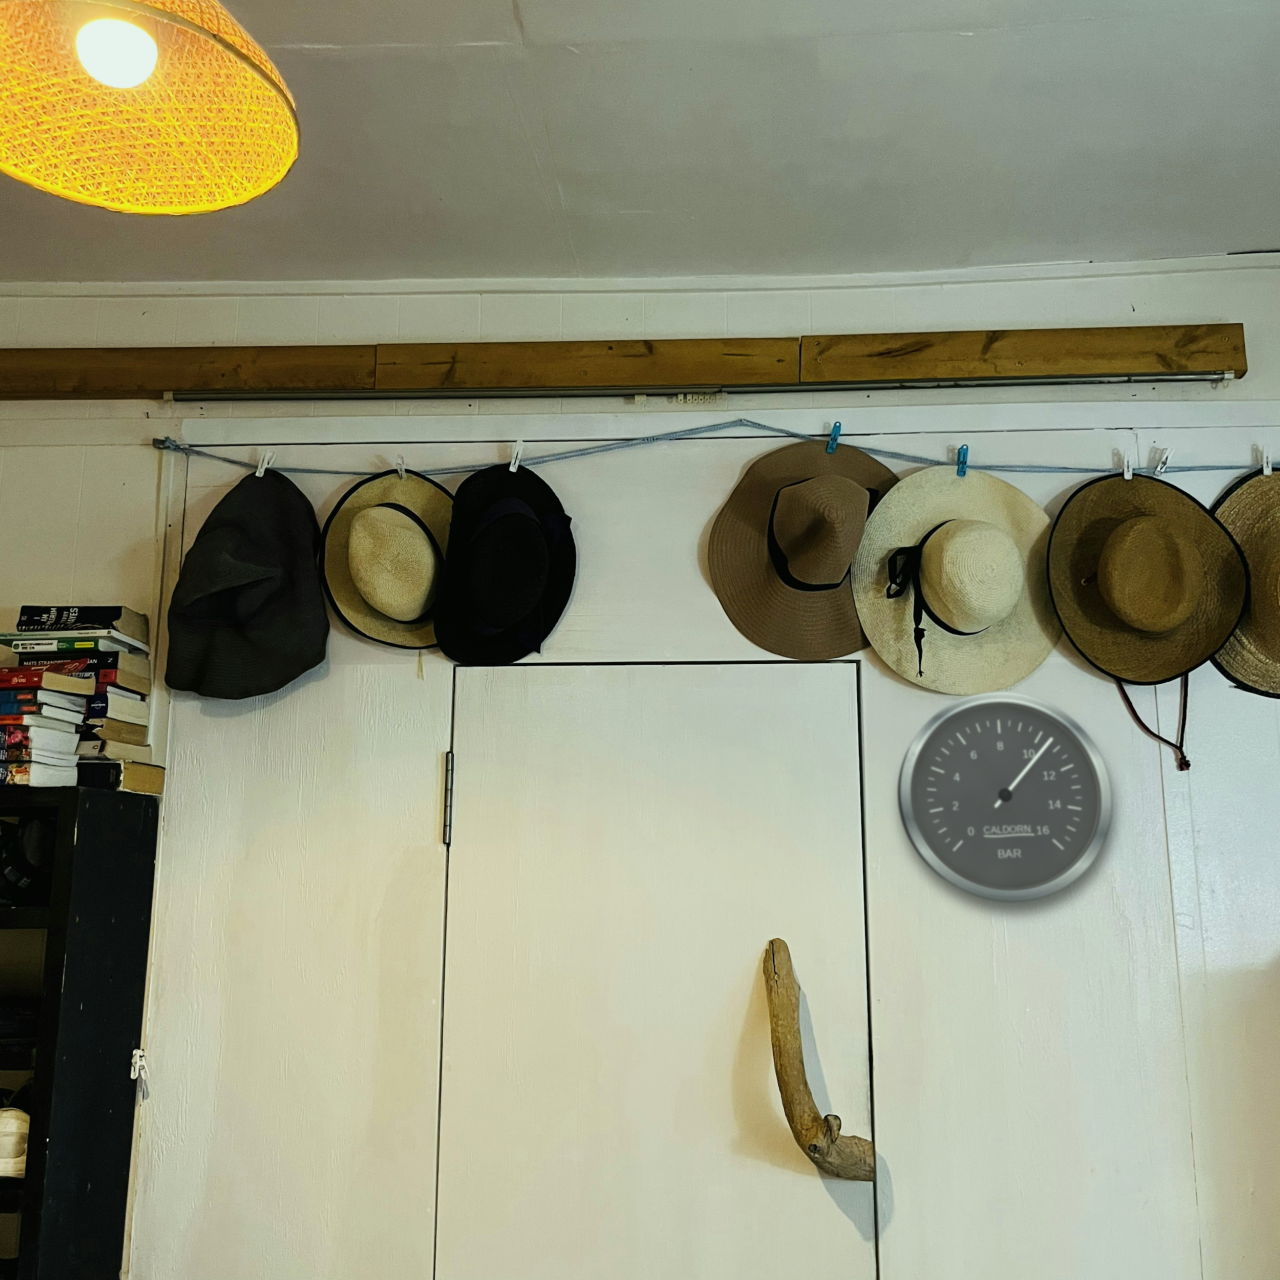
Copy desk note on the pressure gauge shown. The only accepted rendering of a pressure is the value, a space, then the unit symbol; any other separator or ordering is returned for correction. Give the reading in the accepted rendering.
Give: 10.5 bar
